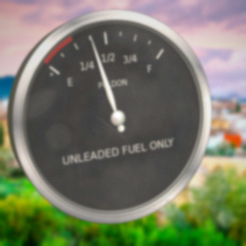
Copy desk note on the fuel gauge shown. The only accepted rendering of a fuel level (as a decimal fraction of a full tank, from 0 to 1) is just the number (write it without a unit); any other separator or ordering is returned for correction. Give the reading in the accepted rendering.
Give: 0.375
